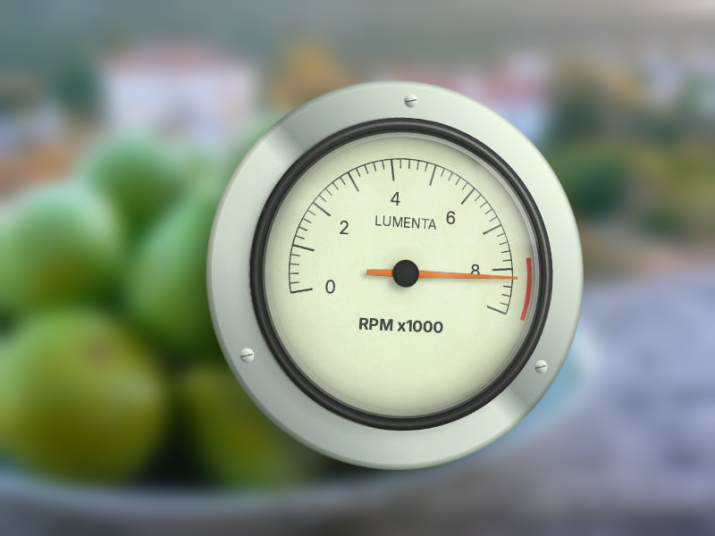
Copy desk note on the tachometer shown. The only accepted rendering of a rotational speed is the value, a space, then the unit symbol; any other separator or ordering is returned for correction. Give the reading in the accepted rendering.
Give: 8200 rpm
